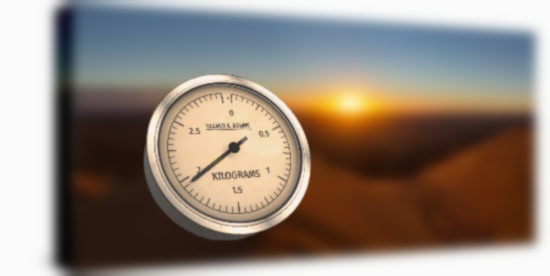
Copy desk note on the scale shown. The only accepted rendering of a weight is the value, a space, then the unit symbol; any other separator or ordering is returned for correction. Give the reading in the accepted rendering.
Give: 1.95 kg
